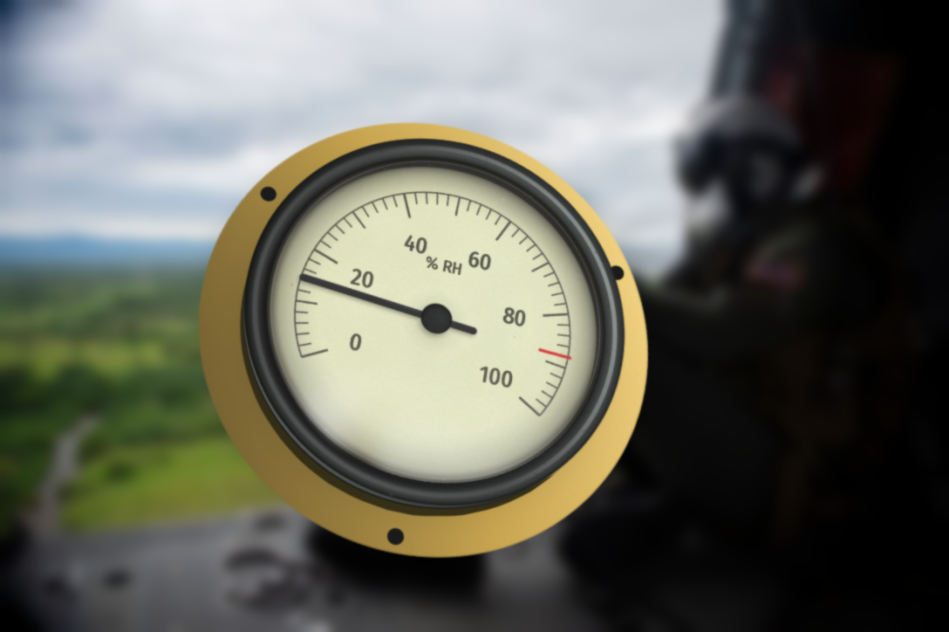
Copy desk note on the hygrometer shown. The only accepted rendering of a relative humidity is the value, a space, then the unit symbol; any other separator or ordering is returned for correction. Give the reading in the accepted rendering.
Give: 14 %
